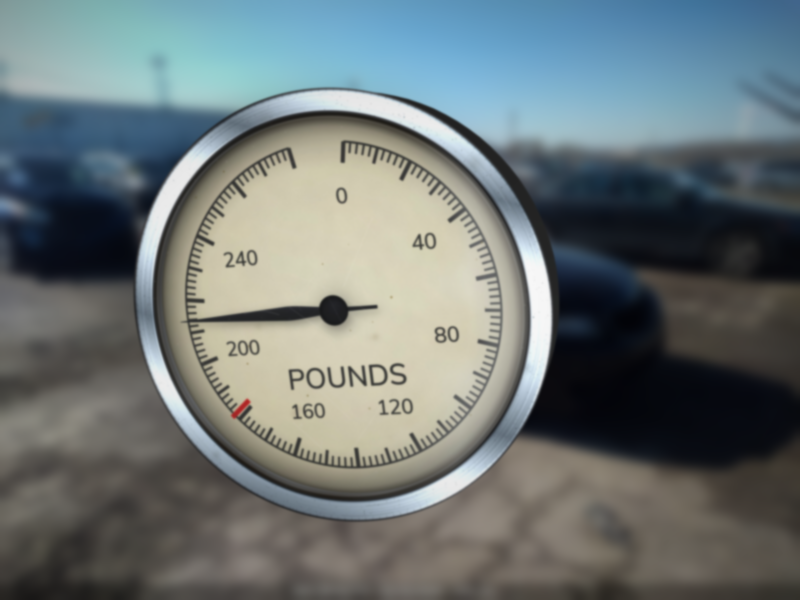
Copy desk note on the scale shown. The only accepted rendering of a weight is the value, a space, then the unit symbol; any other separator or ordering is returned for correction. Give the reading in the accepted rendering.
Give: 214 lb
